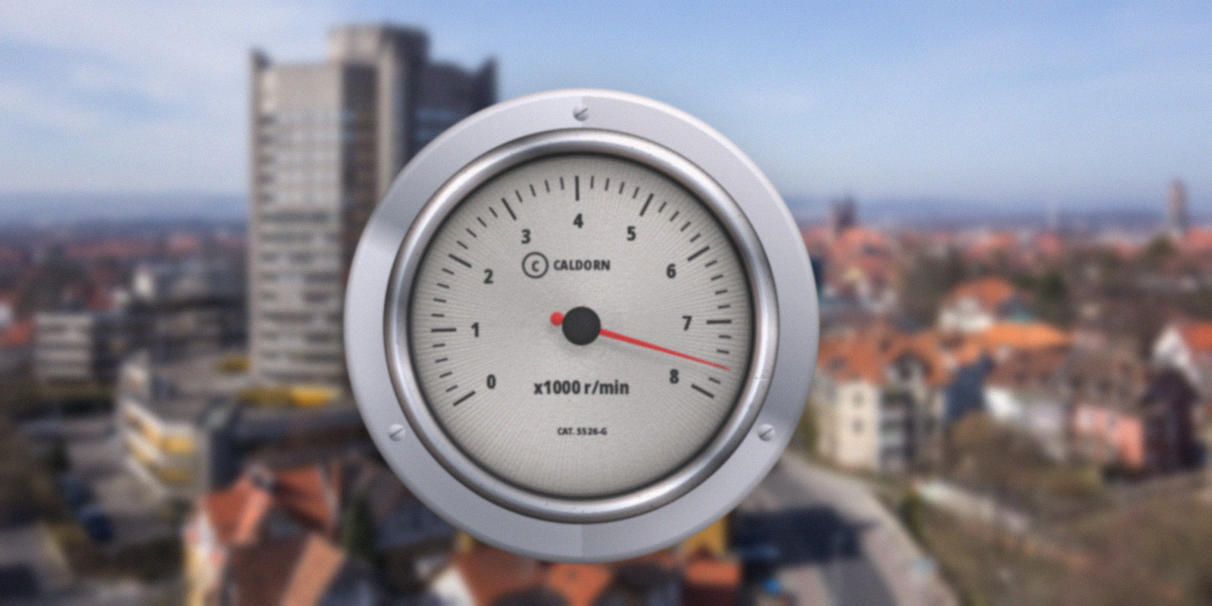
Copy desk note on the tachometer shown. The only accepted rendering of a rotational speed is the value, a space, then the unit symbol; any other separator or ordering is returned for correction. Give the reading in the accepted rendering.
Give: 7600 rpm
